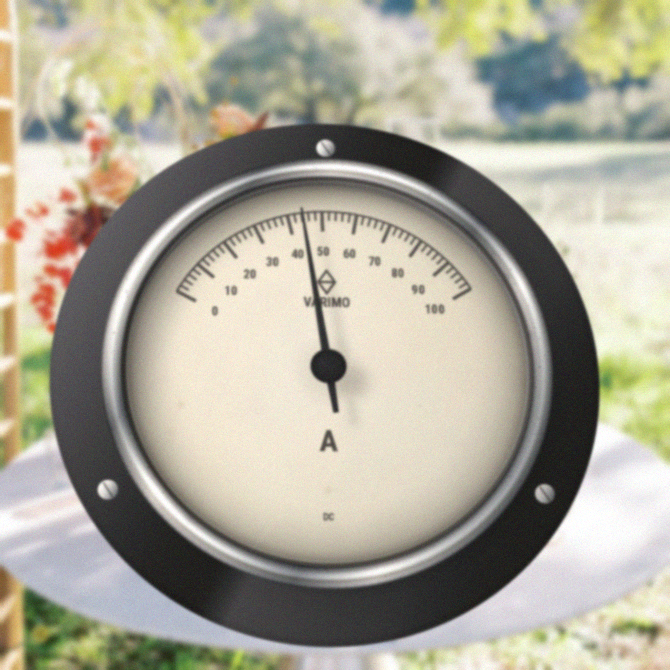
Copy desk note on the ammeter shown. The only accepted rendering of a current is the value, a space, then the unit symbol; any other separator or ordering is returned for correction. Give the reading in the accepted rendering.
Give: 44 A
